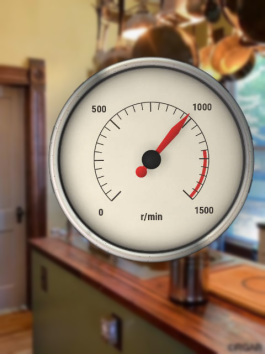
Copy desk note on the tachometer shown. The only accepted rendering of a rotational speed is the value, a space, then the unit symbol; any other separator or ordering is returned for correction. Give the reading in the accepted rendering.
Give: 975 rpm
